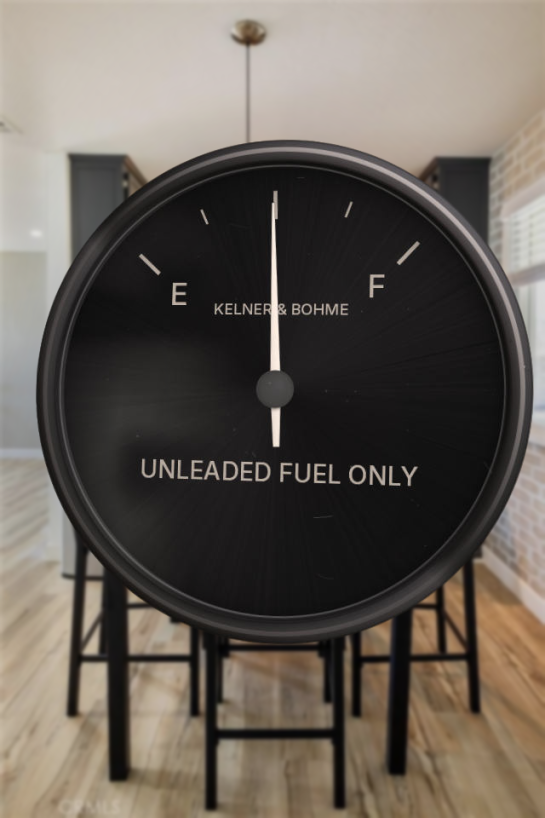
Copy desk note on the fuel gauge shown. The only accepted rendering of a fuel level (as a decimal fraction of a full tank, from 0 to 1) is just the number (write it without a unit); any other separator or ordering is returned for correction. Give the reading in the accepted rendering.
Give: 0.5
